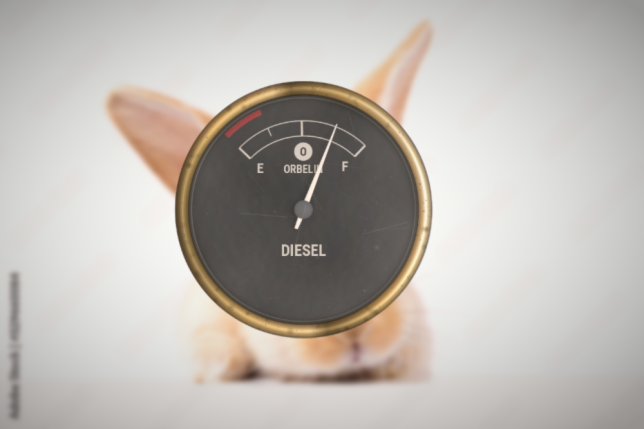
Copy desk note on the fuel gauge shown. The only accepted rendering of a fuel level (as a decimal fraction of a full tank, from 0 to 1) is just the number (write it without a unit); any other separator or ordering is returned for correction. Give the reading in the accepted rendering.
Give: 0.75
